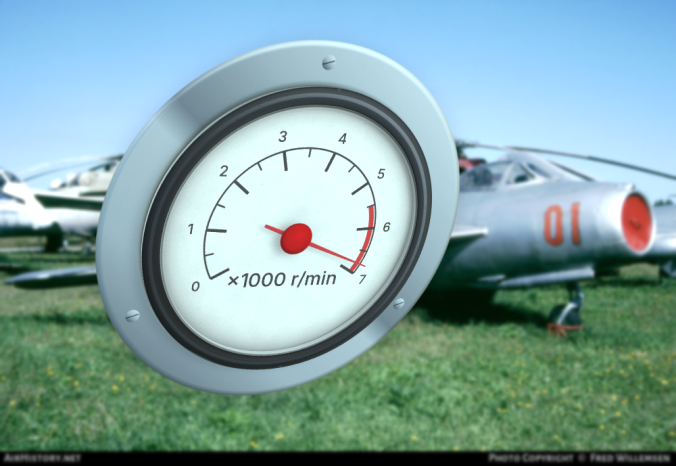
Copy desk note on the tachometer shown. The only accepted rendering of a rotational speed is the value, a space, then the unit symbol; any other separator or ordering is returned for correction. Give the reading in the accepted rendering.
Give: 6750 rpm
